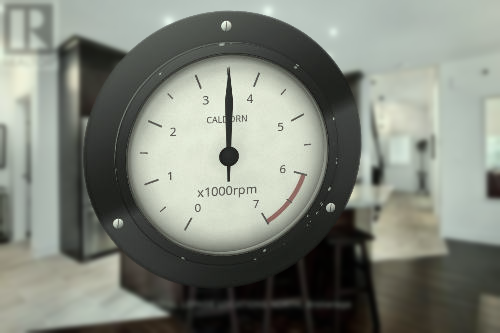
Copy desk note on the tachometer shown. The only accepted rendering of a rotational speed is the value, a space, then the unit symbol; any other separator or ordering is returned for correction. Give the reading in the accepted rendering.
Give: 3500 rpm
